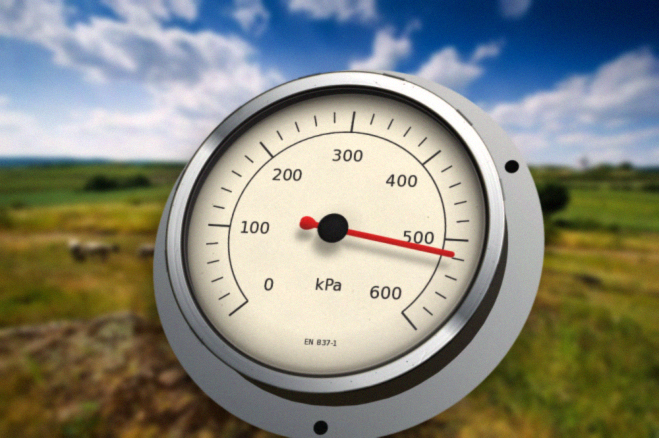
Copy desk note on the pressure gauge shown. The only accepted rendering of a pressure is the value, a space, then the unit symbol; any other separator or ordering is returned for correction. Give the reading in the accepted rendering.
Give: 520 kPa
